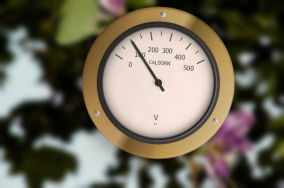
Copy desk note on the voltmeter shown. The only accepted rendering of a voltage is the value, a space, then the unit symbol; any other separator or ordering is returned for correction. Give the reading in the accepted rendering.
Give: 100 V
